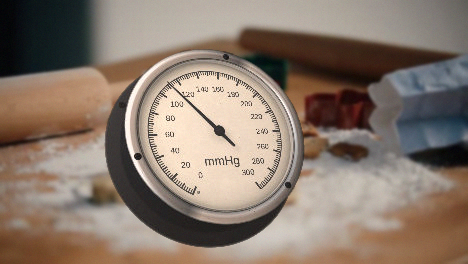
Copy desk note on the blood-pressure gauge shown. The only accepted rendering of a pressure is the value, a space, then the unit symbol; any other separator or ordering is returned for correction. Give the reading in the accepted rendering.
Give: 110 mmHg
